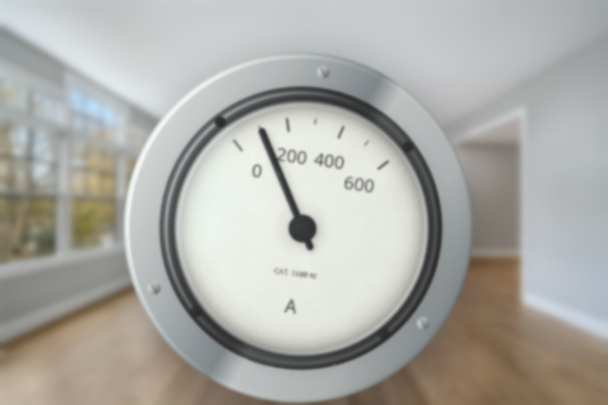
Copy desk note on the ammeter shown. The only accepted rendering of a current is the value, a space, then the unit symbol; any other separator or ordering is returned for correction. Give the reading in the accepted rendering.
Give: 100 A
